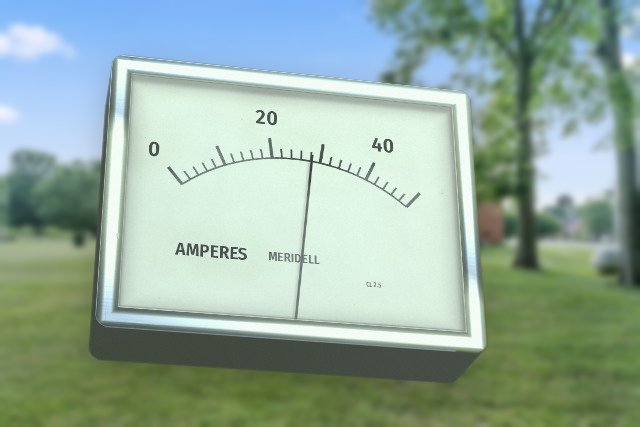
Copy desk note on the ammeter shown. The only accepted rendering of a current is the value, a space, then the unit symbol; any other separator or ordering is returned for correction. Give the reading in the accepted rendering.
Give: 28 A
